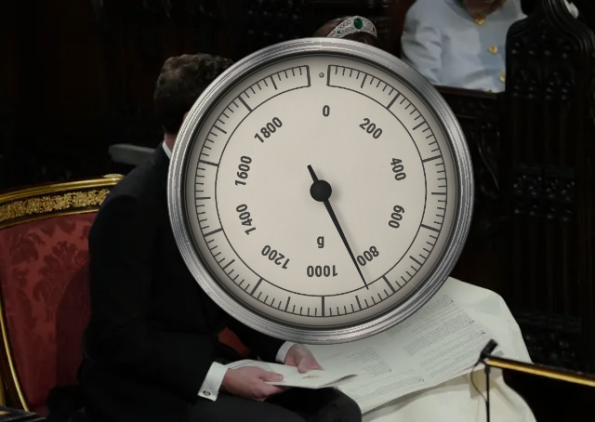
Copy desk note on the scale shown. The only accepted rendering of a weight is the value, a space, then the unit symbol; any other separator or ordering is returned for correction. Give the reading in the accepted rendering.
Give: 860 g
